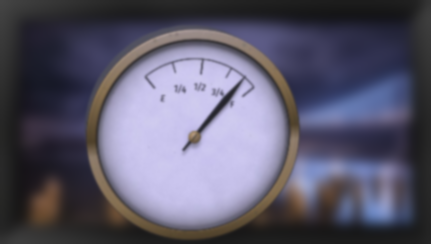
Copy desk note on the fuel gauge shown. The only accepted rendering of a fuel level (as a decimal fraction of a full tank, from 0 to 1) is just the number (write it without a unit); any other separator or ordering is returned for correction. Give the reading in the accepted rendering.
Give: 0.875
